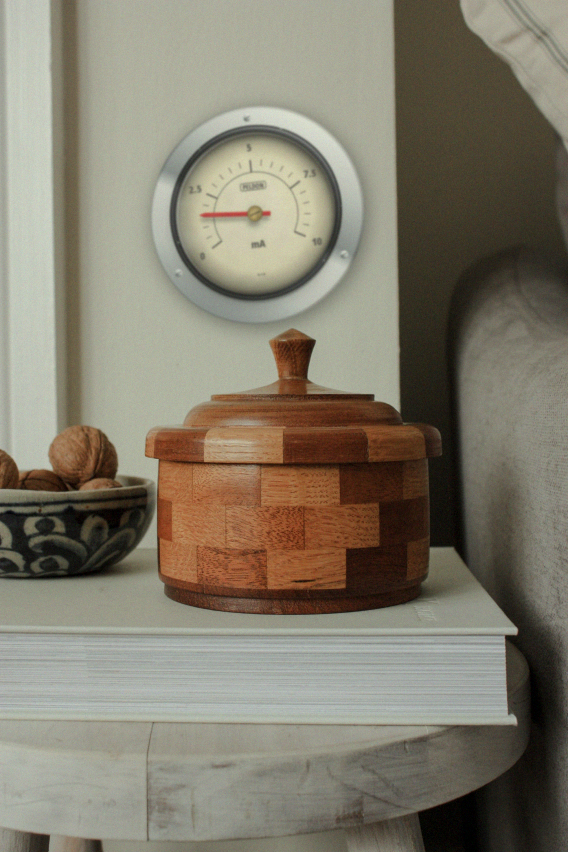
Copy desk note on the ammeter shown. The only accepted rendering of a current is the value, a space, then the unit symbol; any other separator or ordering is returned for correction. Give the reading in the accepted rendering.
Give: 1.5 mA
